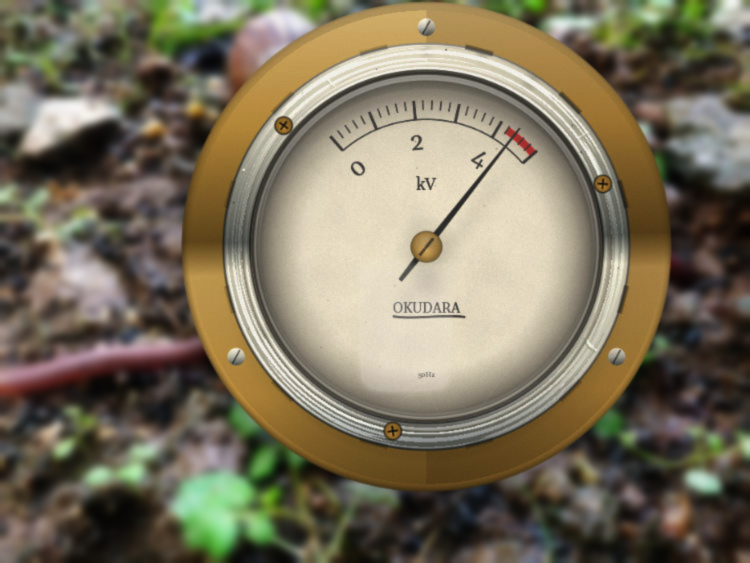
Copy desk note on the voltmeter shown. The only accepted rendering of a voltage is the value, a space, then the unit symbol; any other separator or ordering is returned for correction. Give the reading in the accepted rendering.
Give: 4.4 kV
